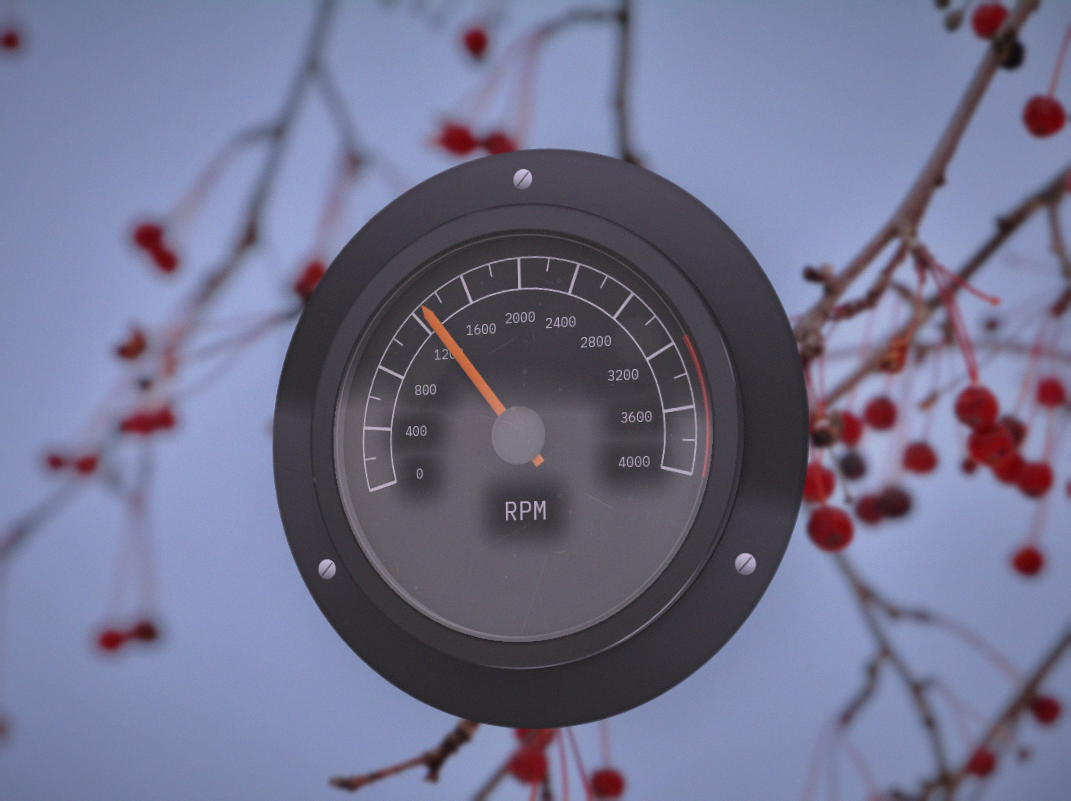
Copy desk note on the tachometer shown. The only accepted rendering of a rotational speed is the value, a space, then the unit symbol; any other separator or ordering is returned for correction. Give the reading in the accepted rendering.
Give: 1300 rpm
